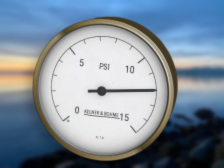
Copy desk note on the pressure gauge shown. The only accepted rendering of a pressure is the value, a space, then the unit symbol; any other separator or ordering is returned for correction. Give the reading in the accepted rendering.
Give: 12 psi
